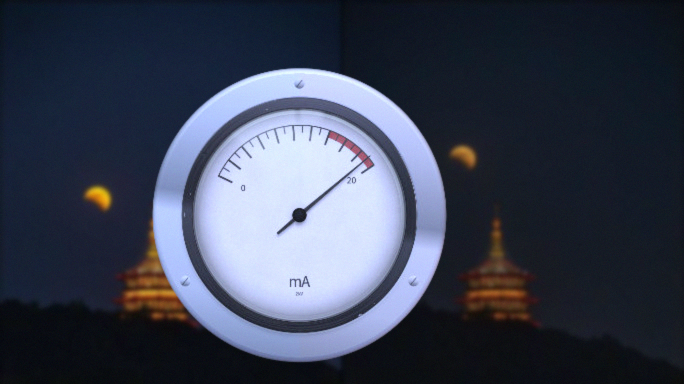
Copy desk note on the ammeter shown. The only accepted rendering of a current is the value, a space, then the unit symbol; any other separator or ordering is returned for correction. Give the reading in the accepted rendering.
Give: 19 mA
